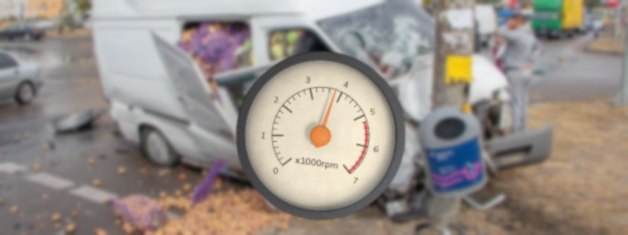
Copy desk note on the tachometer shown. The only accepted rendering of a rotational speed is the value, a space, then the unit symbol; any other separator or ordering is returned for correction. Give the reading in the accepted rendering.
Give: 3800 rpm
